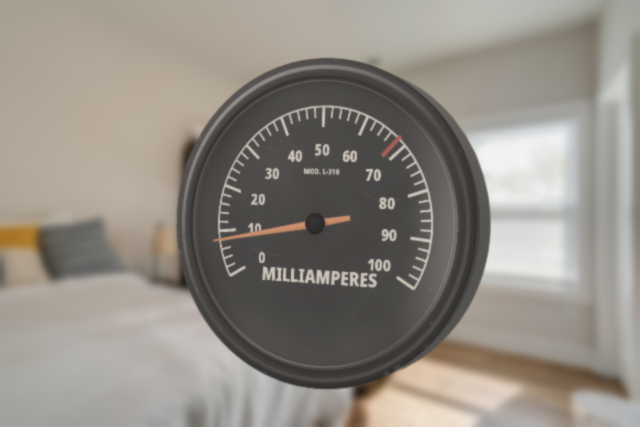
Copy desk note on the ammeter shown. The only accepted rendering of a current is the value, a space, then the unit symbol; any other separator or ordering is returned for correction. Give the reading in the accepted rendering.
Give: 8 mA
